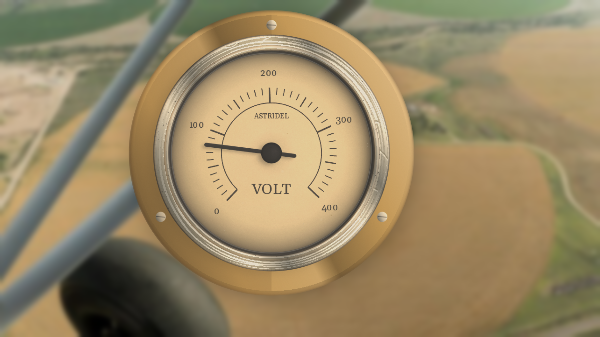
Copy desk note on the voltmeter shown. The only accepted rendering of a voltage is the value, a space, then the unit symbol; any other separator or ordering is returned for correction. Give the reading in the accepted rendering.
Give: 80 V
